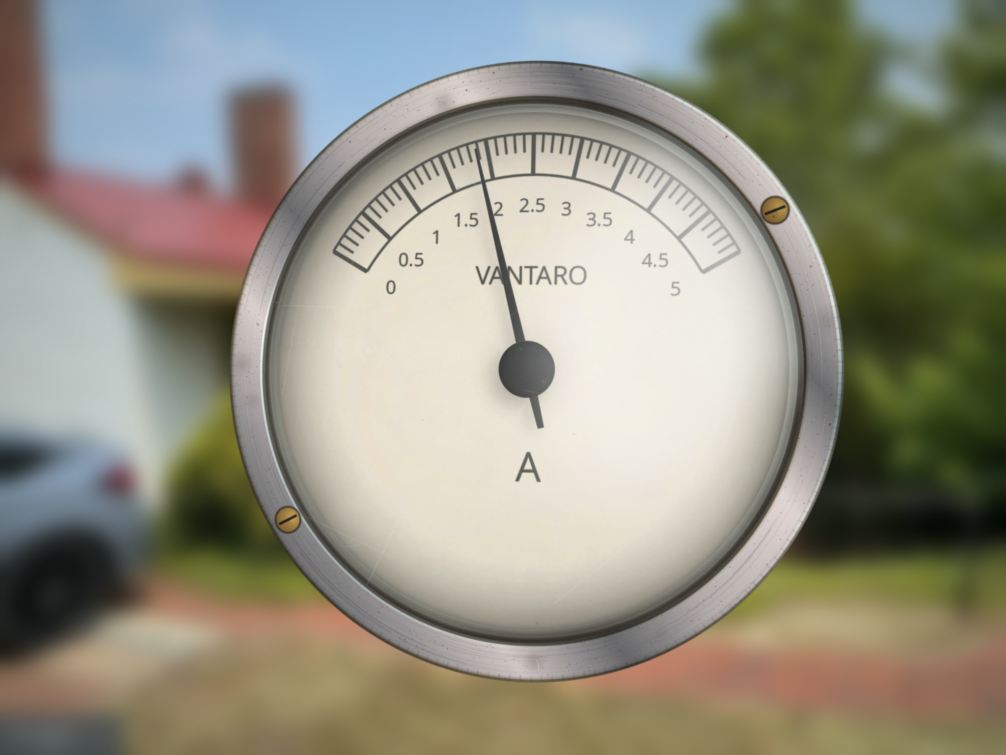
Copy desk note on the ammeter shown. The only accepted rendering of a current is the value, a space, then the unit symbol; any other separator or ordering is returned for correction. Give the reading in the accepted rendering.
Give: 1.9 A
